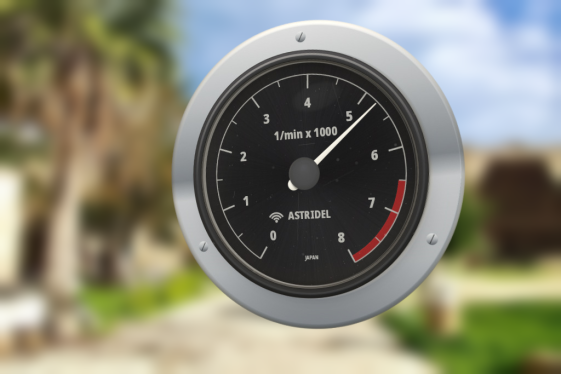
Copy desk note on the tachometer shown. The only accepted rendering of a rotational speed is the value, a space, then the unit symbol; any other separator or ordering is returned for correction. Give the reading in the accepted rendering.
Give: 5250 rpm
